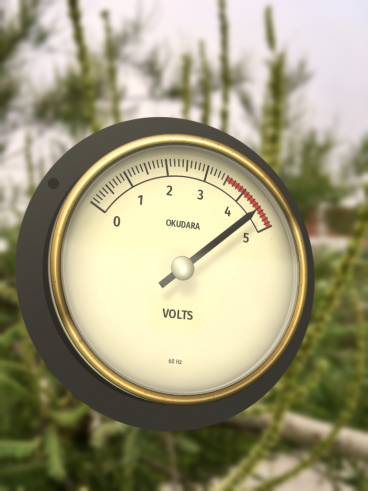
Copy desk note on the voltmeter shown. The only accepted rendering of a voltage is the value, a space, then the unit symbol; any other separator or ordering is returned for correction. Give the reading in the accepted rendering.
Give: 4.5 V
